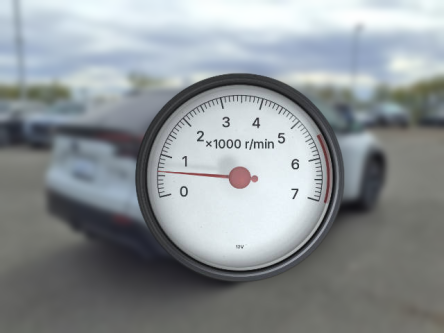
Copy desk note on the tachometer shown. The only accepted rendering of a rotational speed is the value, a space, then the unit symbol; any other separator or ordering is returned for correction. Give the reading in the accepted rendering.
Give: 600 rpm
